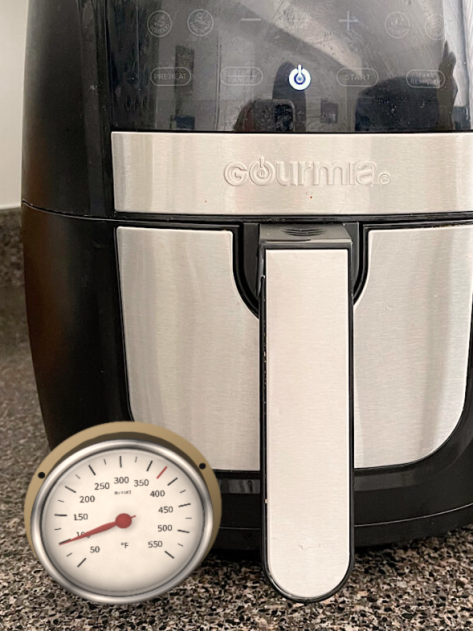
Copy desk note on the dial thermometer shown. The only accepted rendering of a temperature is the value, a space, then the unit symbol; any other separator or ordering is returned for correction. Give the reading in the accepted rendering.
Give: 100 °F
